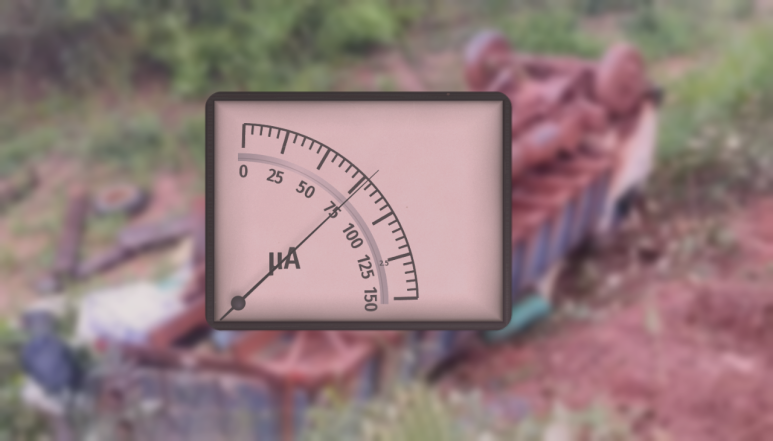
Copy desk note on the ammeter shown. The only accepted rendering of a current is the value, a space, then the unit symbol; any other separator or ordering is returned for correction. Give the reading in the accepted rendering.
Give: 77.5 µA
